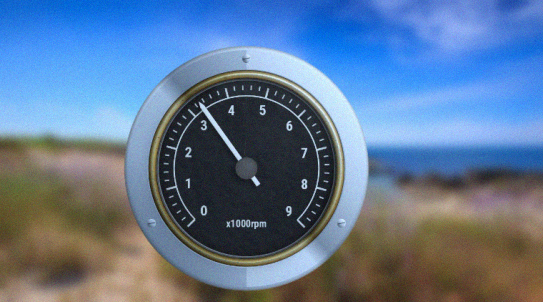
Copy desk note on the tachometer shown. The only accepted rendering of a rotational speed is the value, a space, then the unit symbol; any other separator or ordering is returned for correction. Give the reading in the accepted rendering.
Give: 3300 rpm
